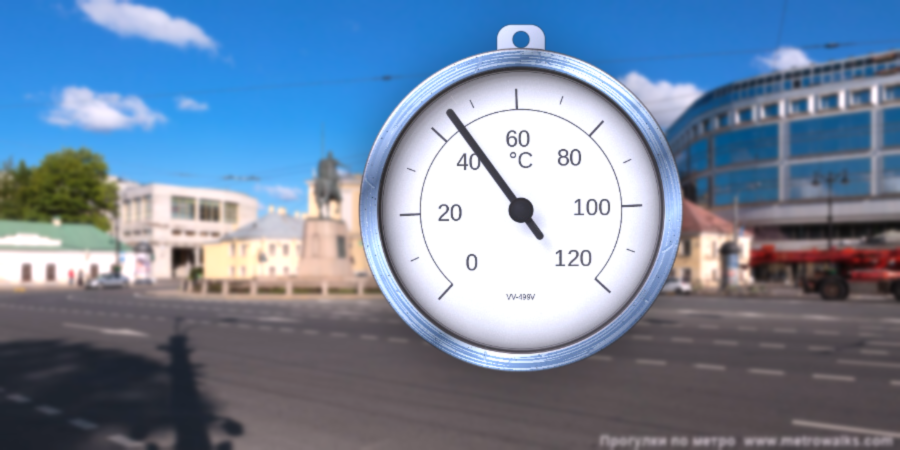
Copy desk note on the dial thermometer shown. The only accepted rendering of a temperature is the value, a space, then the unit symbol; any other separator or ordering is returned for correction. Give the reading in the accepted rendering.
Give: 45 °C
